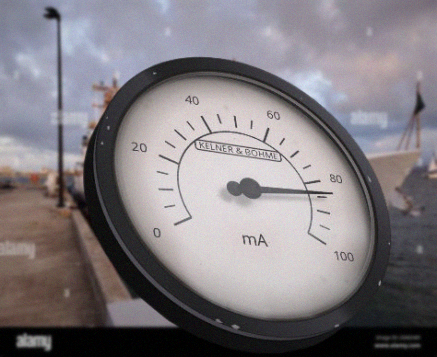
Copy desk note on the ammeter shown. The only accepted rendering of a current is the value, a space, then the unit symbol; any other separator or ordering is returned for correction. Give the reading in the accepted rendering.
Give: 85 mA
